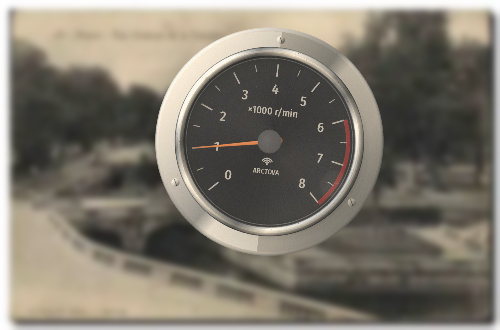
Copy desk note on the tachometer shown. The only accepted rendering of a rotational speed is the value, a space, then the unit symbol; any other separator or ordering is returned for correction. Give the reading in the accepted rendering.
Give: 1000 rpm
